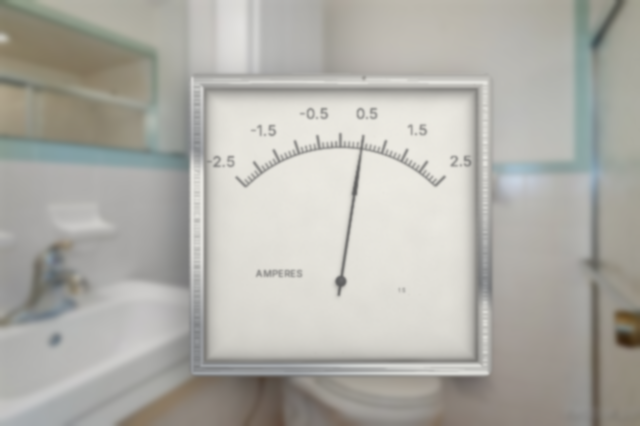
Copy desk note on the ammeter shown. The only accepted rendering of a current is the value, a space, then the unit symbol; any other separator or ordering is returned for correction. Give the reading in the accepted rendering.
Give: 0.5 A
